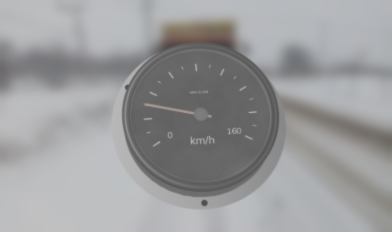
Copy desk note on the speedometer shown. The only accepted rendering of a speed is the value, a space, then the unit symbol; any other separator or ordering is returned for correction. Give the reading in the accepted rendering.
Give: 30 km/h
